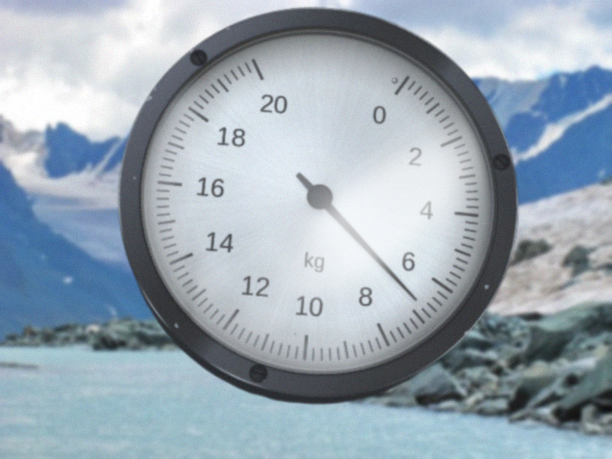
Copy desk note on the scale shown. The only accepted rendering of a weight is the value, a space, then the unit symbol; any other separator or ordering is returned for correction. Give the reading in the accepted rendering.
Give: 6.8 kg
